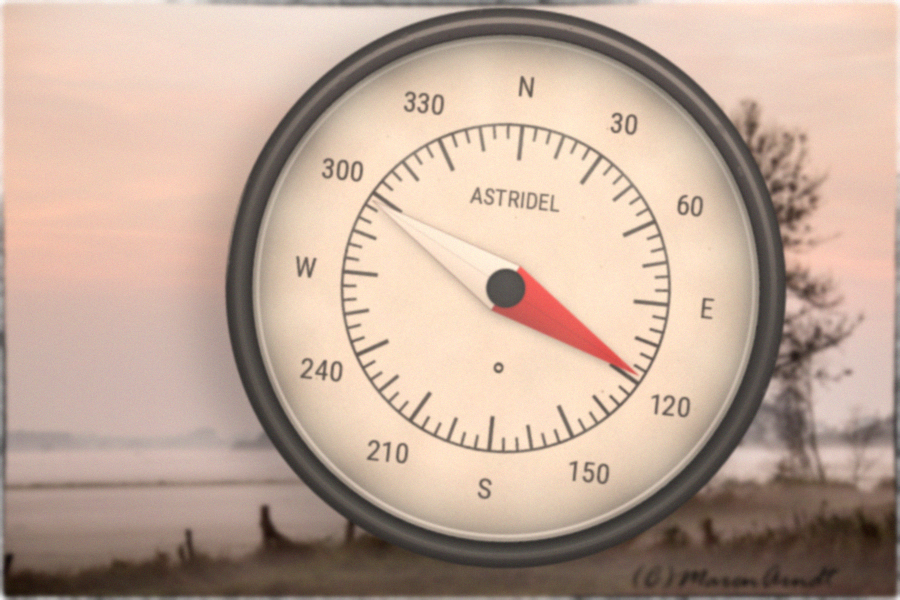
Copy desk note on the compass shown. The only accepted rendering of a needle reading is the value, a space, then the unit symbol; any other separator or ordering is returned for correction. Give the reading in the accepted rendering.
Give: 117.5 °
